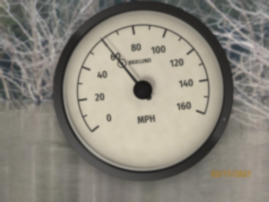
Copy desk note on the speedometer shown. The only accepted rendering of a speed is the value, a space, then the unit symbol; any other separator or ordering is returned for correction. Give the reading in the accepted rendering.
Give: 60 mph
